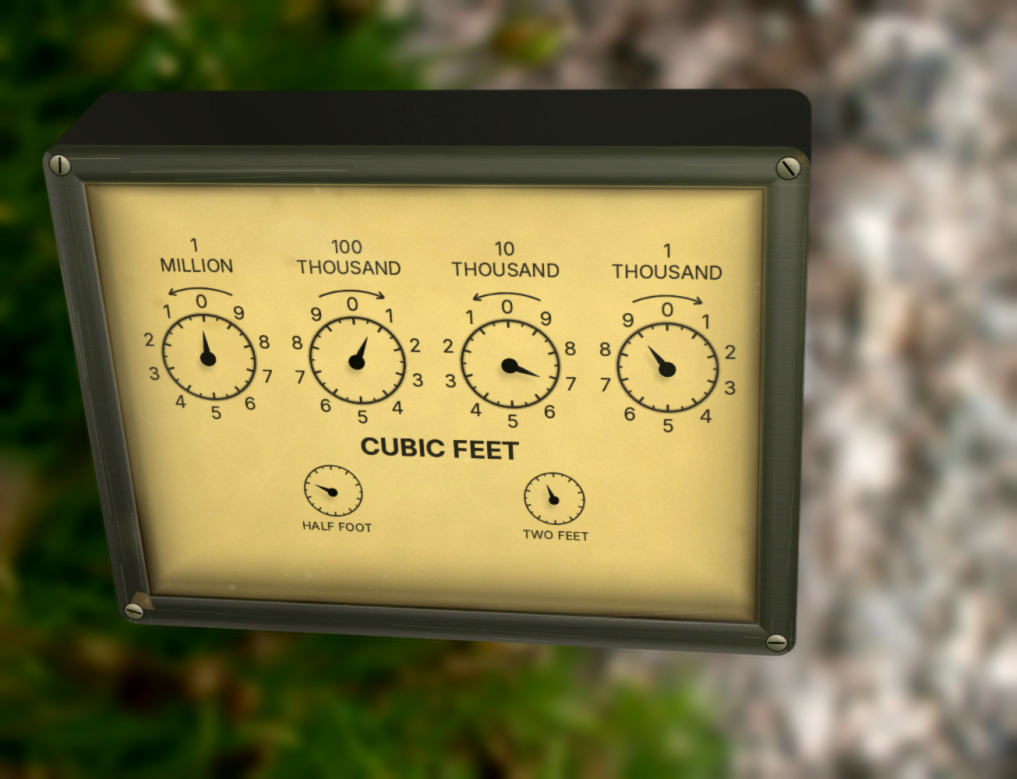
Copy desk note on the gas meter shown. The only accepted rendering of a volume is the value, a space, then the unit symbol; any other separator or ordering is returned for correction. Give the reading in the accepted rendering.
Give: 6900 ft³
